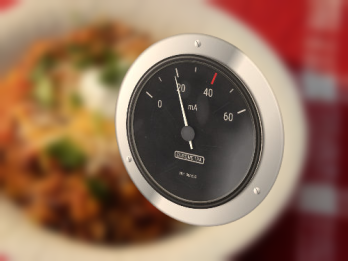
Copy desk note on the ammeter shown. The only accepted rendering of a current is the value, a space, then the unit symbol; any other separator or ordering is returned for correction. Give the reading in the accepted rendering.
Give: 20 mA
